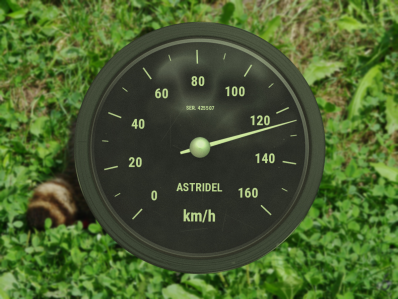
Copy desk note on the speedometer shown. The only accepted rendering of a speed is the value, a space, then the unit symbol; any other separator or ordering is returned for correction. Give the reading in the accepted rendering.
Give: 125 km/h
